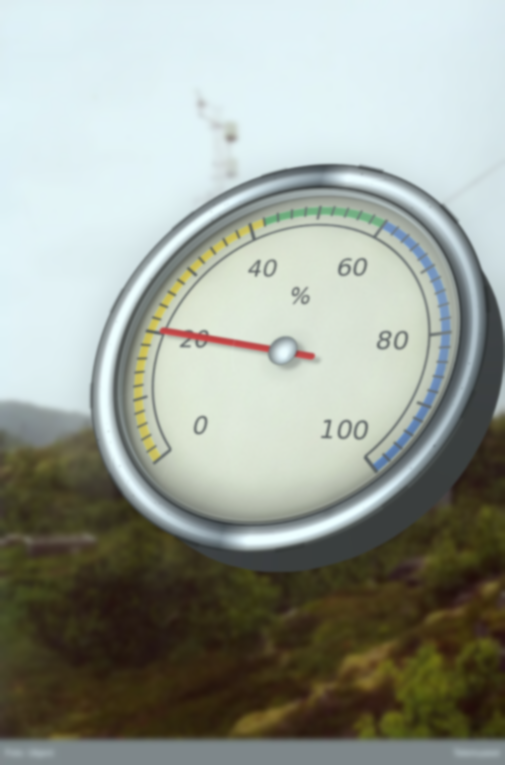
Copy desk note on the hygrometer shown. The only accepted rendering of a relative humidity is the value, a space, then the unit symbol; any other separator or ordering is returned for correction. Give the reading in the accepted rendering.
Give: 20 %
